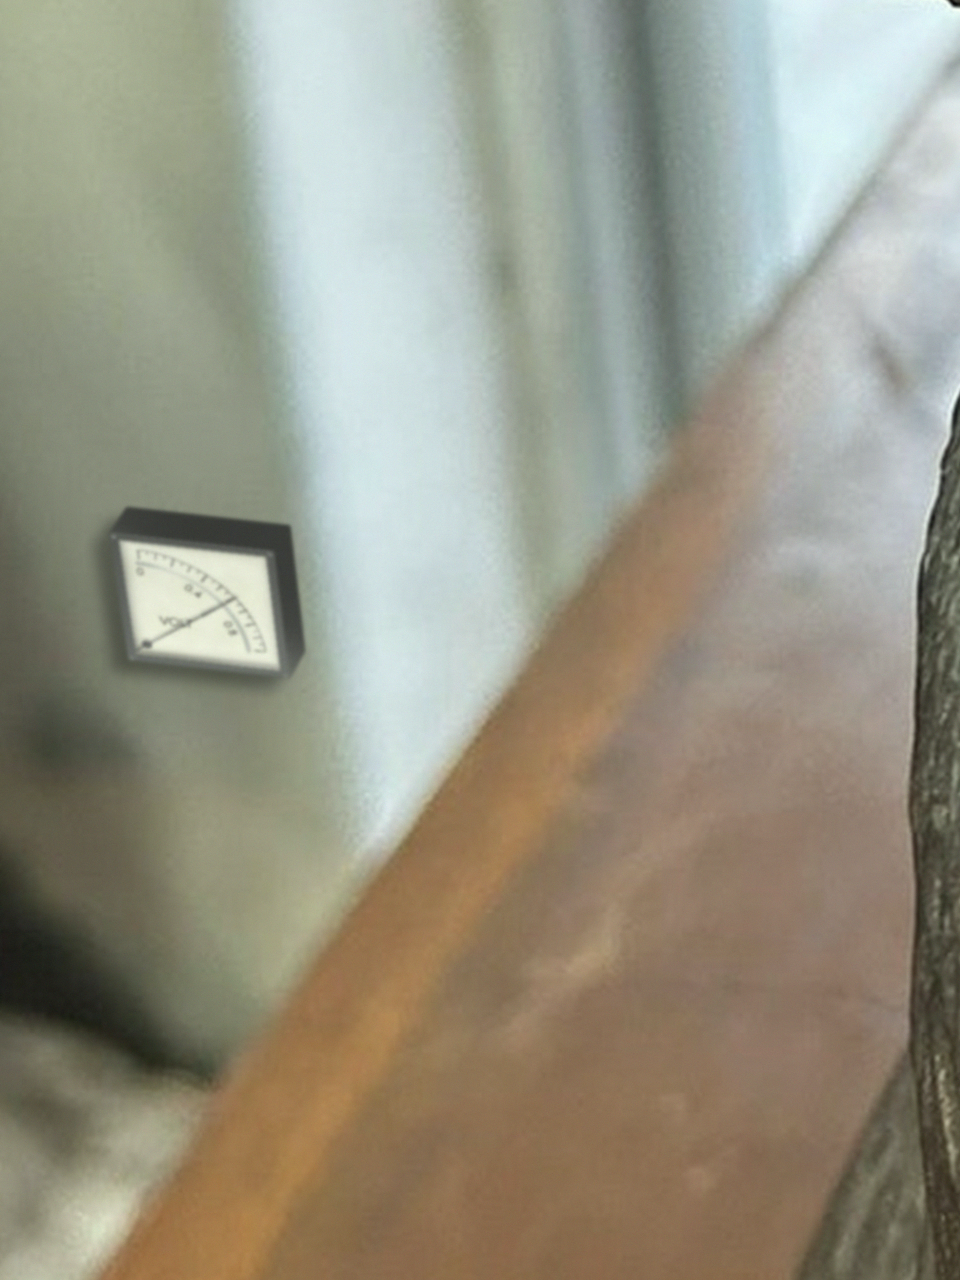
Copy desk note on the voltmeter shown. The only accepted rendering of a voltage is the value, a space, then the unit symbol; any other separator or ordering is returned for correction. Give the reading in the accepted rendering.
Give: 0.6 V
